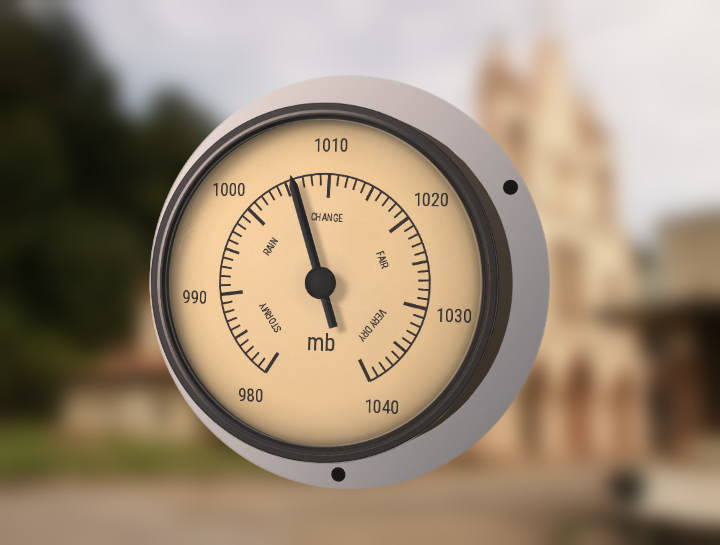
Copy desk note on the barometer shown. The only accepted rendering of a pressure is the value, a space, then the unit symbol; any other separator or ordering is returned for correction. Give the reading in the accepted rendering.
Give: 1006 mbar
